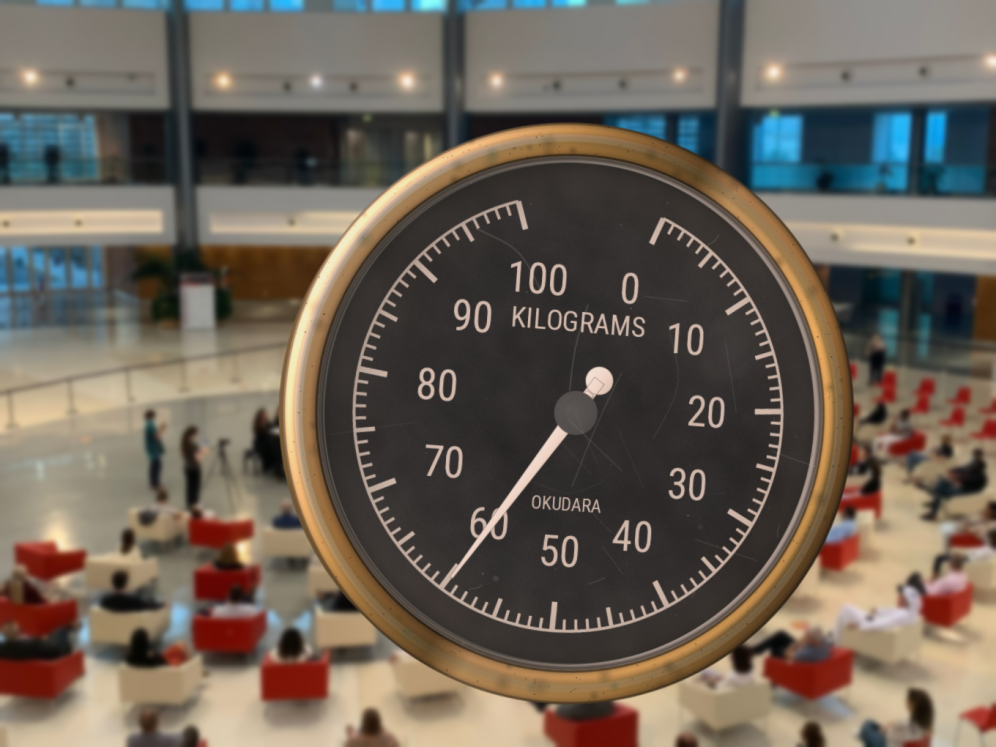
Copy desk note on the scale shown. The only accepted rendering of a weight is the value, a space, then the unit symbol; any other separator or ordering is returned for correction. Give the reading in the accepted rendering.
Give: 60 kg
